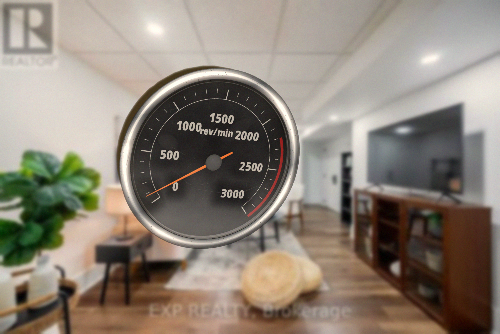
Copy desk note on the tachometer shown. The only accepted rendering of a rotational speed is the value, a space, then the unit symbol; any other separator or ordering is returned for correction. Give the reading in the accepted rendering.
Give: 100 rpm
